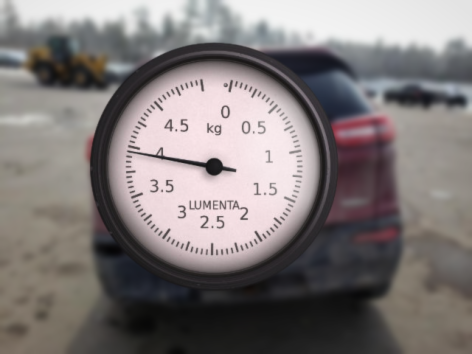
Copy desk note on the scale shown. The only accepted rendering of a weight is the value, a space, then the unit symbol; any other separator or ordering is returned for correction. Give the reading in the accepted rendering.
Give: 3.95 kg
